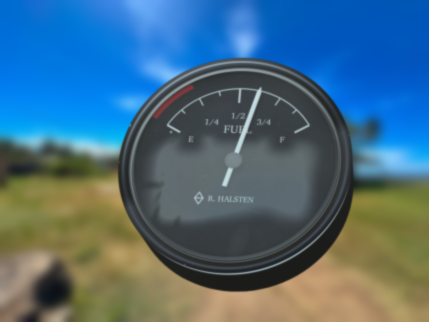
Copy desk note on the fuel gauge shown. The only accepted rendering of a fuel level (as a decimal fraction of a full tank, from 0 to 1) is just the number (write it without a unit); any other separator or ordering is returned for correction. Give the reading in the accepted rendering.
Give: 0.625
